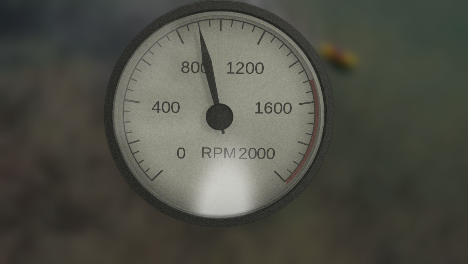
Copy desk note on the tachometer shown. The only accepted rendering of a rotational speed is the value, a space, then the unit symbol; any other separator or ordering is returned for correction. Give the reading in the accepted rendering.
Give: 900 rpm
